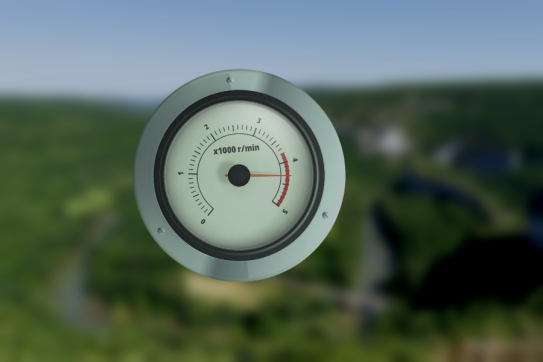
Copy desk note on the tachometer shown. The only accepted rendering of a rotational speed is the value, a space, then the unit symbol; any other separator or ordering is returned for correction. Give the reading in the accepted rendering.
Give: 4300 rpm
